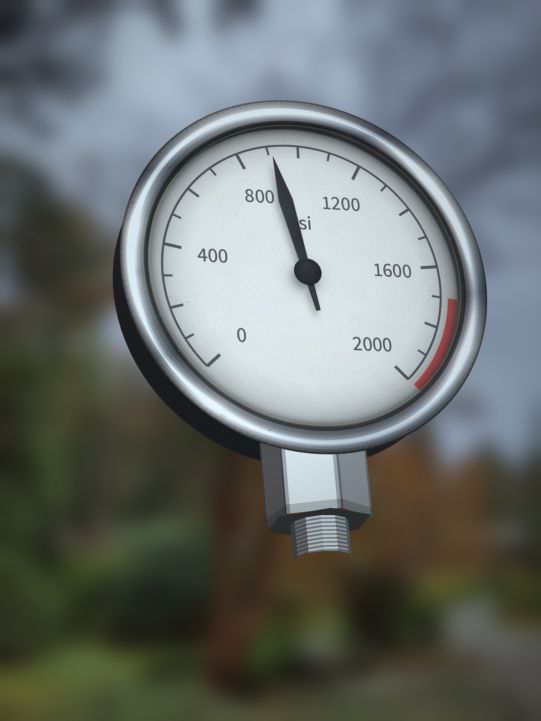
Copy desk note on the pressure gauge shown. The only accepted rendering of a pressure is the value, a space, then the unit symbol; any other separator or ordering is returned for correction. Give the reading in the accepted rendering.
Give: 900 psi
